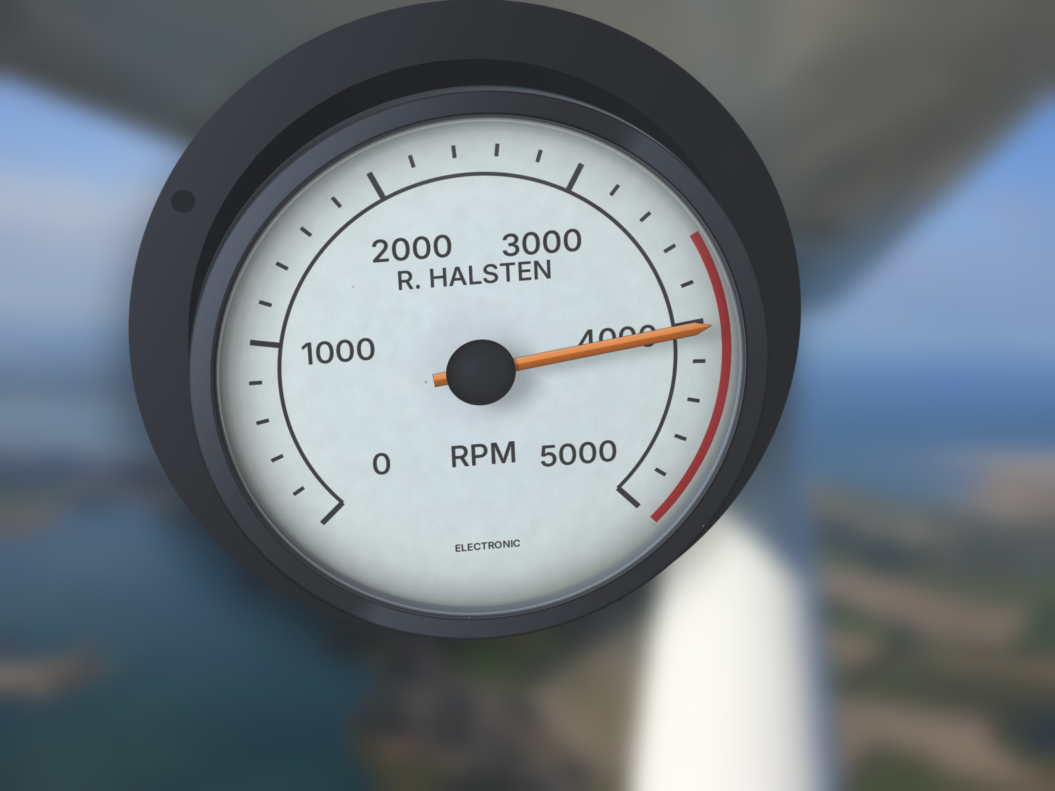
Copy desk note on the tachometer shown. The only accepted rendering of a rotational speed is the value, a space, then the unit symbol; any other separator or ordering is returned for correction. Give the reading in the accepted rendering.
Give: 4000 rpm
